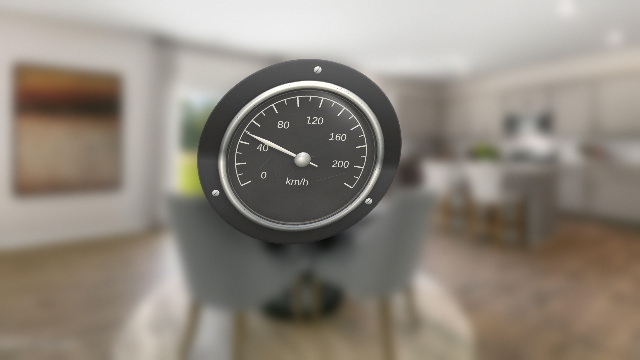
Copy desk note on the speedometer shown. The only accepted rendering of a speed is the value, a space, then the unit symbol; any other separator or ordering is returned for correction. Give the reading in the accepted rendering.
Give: 50 km/h
